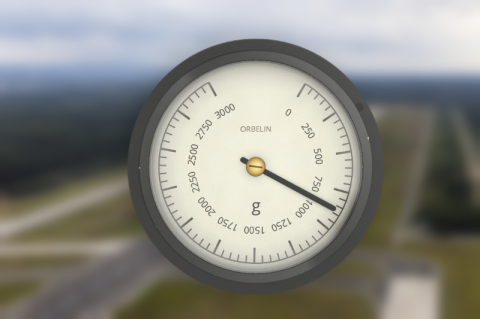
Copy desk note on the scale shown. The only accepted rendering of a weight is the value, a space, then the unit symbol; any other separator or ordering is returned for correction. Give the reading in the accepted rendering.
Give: 875 g
